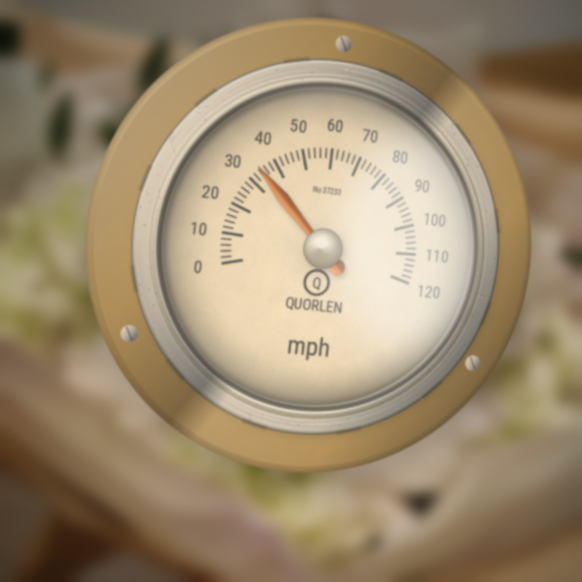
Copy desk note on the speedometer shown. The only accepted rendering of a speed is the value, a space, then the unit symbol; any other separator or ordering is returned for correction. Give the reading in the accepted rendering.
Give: 34 mph
